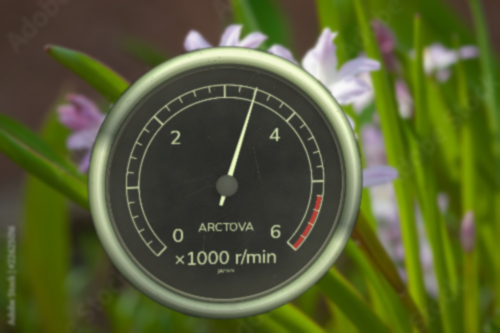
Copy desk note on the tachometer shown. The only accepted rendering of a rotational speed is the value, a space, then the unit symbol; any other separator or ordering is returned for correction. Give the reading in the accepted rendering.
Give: 3400 rpm
